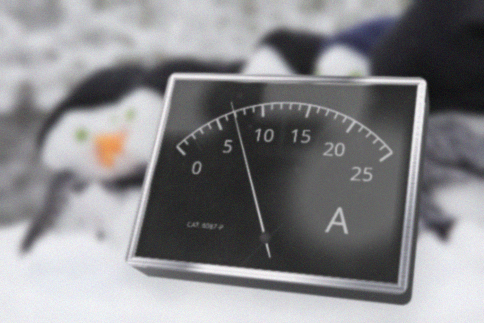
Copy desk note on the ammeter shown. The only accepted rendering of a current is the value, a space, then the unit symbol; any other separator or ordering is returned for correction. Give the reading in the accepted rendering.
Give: 7 A
